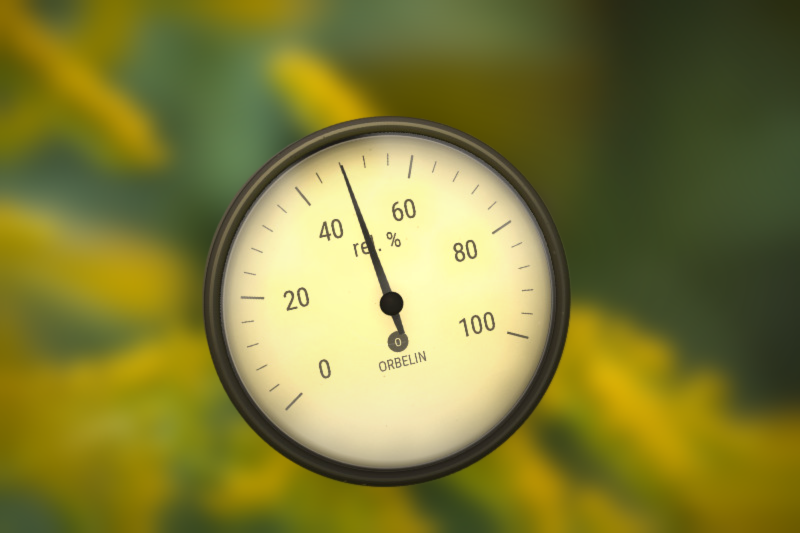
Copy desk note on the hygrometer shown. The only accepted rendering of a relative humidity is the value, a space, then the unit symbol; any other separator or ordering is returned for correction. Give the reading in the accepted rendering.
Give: 48 %
